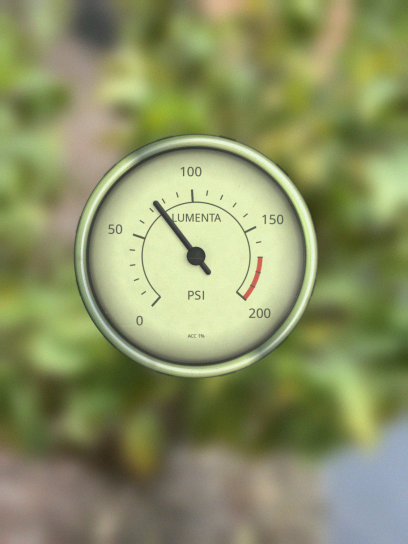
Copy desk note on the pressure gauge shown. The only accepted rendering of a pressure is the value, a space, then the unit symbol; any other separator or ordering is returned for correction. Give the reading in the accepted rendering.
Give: 75 psi
